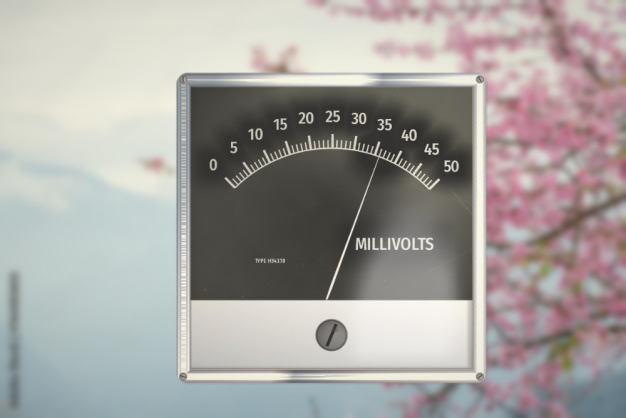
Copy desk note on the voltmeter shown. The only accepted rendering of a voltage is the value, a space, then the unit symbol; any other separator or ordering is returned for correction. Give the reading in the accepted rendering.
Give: 36 mV
